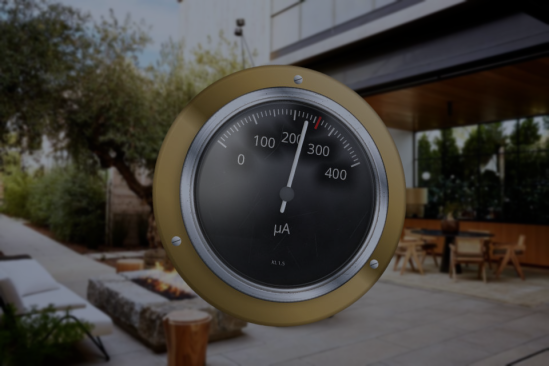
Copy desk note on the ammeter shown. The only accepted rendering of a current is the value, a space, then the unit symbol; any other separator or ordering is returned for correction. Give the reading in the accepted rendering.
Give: 230 µA
